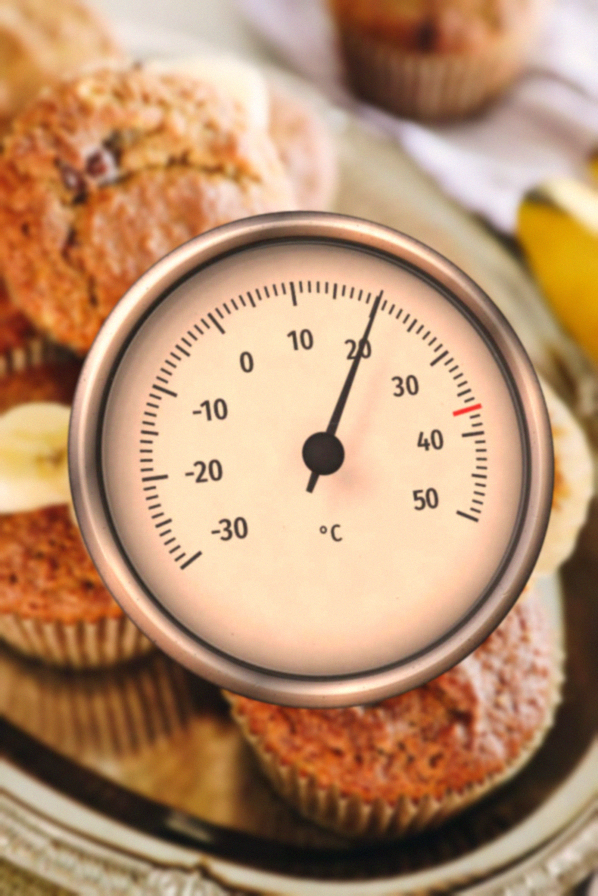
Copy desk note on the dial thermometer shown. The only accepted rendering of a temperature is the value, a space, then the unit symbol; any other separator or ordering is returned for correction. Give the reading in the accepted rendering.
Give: 20 °C
